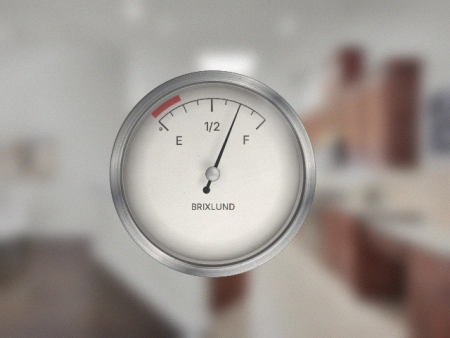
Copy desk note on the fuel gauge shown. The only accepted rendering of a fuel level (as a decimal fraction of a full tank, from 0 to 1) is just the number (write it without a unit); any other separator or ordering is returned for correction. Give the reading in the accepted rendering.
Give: 0.75
